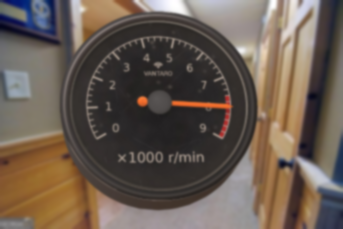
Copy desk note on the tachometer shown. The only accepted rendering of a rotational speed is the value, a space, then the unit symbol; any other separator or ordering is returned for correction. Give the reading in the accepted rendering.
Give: 8000 rpm
